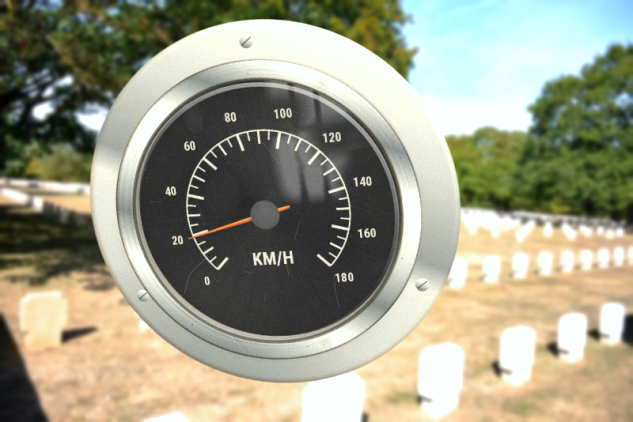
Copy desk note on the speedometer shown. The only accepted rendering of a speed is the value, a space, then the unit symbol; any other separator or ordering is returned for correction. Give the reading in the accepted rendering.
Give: 20 km/h
